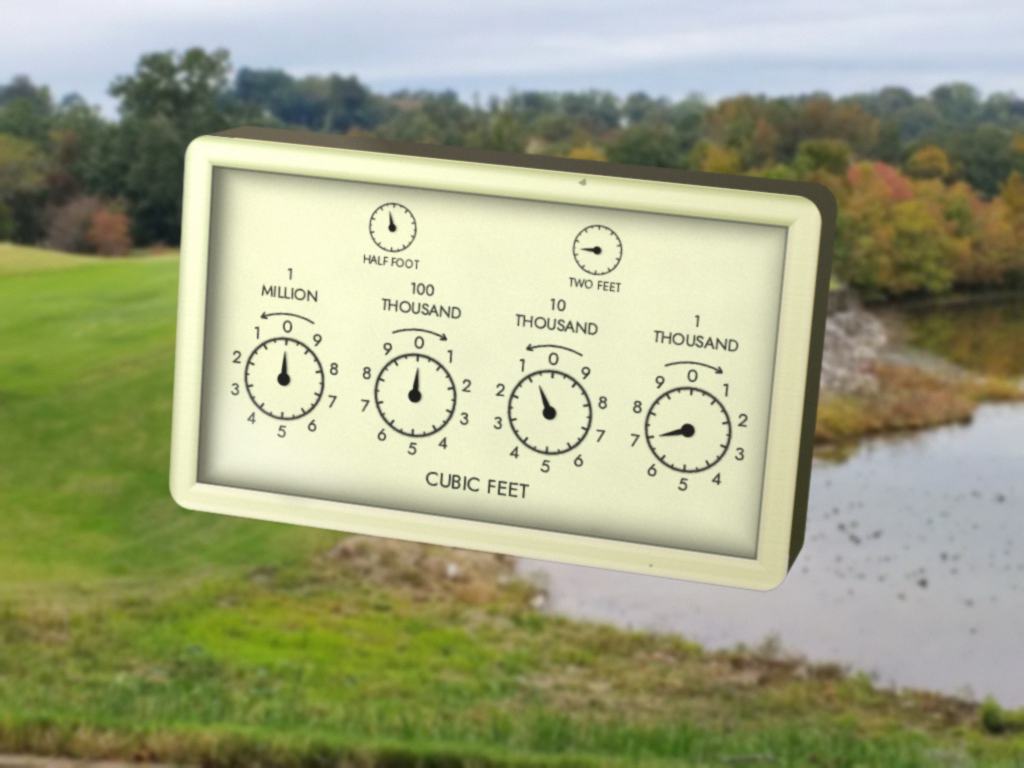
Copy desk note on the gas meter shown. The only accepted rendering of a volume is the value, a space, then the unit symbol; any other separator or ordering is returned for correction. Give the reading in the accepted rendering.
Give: 700 ft³
